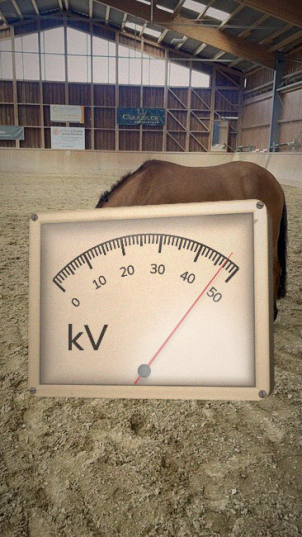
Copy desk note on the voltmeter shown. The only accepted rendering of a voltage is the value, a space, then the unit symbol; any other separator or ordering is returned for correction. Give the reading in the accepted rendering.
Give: 47 kV
